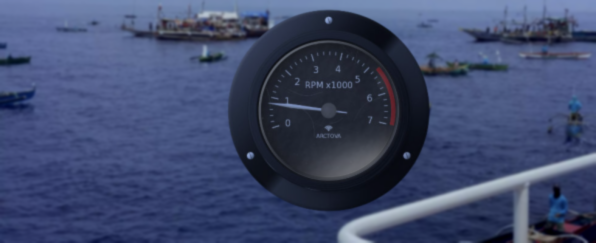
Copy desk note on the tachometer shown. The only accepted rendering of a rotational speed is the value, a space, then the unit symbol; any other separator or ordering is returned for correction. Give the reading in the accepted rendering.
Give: 800 rpm
